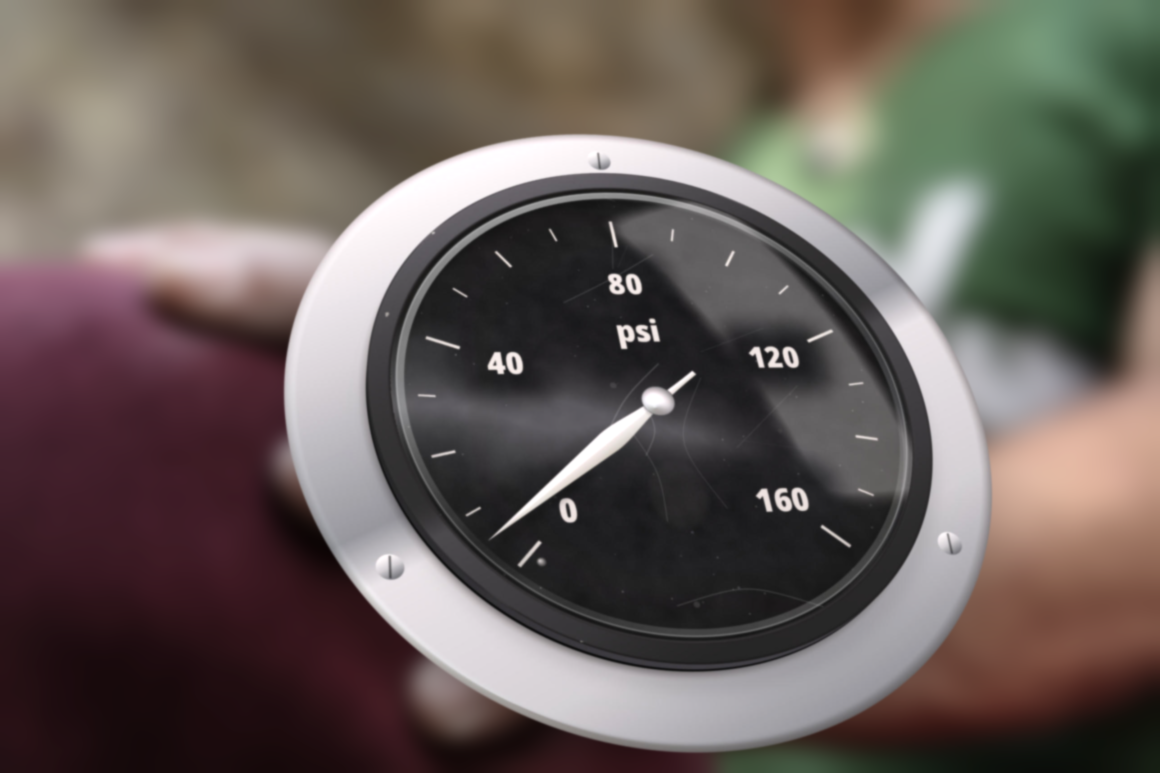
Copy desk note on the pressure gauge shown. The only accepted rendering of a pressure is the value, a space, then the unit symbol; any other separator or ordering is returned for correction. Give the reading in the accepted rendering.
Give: 5 psi
